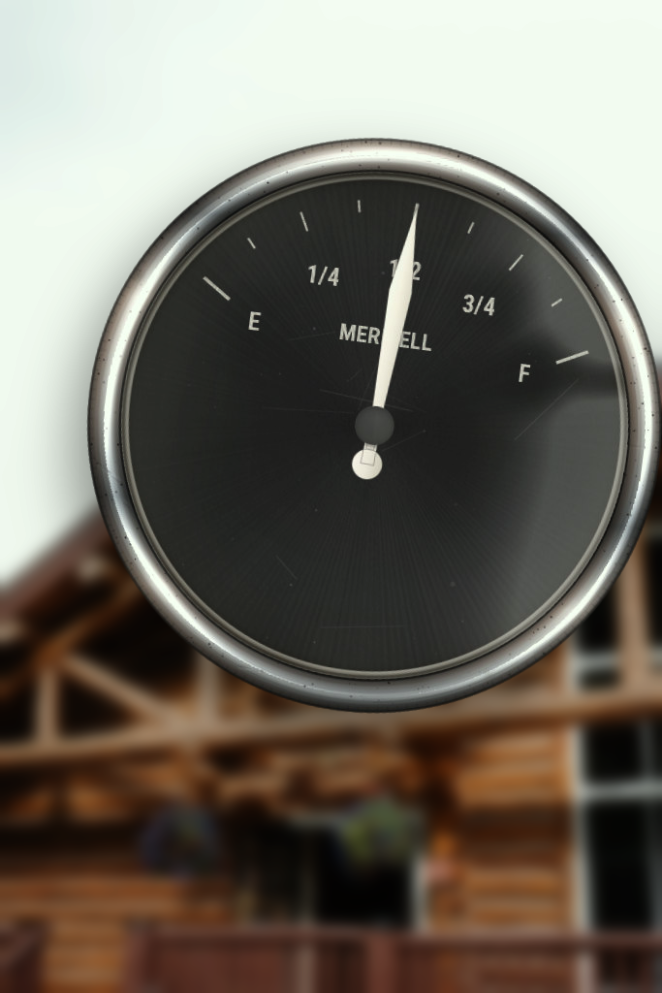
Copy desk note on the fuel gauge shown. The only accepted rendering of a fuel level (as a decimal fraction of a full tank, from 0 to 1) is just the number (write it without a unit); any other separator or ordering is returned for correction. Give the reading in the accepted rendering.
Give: 0.5
